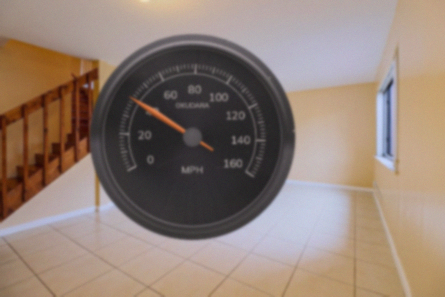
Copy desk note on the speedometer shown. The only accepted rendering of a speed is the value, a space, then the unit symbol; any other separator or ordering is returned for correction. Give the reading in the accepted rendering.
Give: 40 mph
